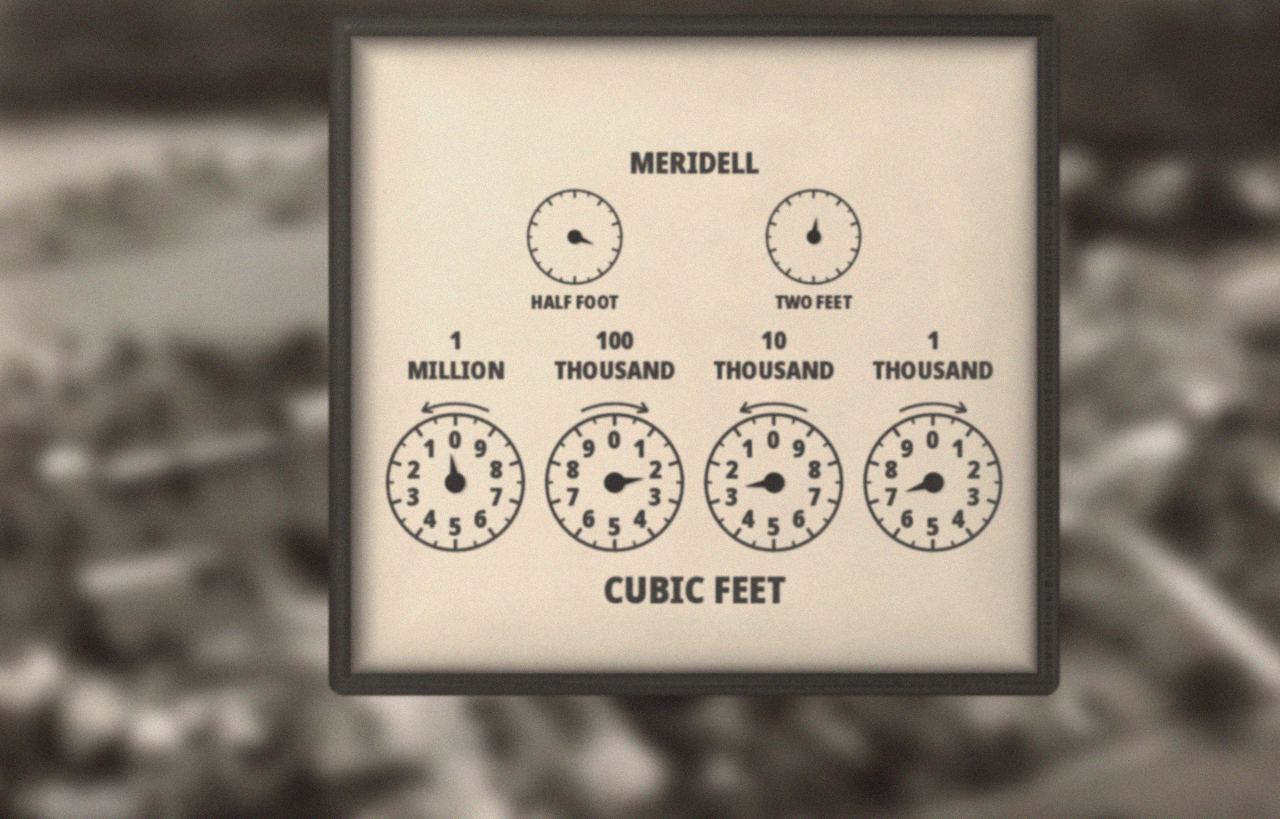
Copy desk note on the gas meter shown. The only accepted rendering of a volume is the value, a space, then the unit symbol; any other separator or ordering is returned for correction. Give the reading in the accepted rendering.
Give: 22700 ft³
